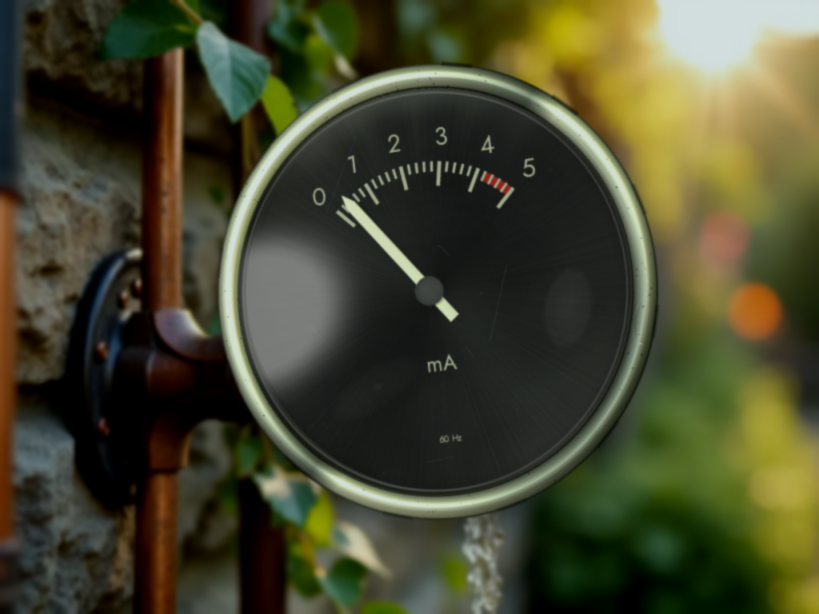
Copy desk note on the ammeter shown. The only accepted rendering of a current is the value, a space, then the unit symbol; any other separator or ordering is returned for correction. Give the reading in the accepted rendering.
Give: 0.4 mA
